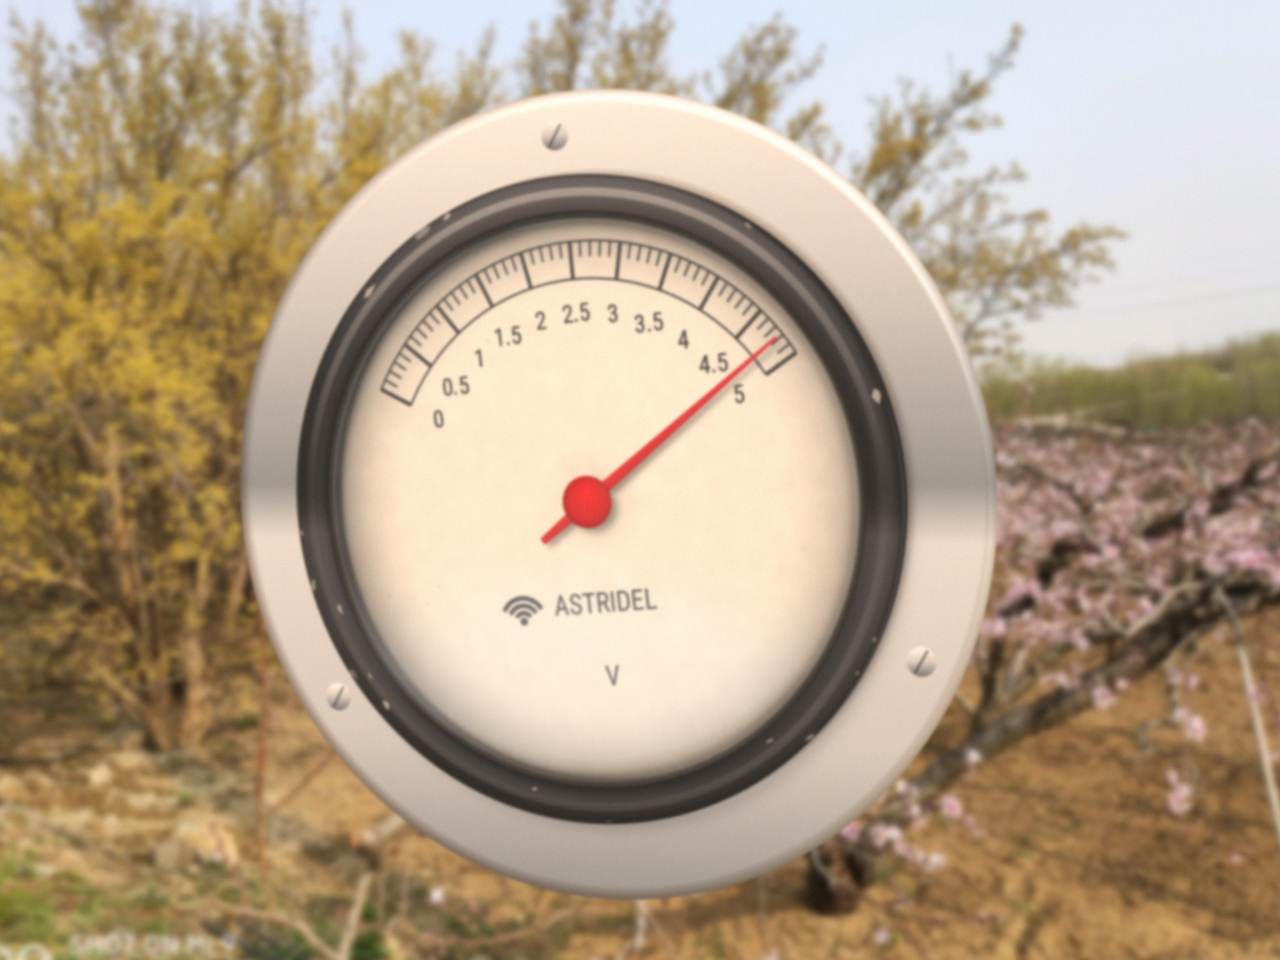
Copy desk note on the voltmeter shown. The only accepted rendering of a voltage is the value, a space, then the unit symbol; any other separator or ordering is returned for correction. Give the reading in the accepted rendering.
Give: 4.8 V
